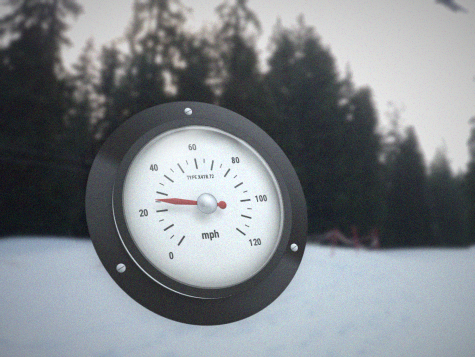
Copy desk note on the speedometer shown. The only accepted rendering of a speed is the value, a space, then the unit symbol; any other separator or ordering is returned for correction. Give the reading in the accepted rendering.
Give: 25 mph
